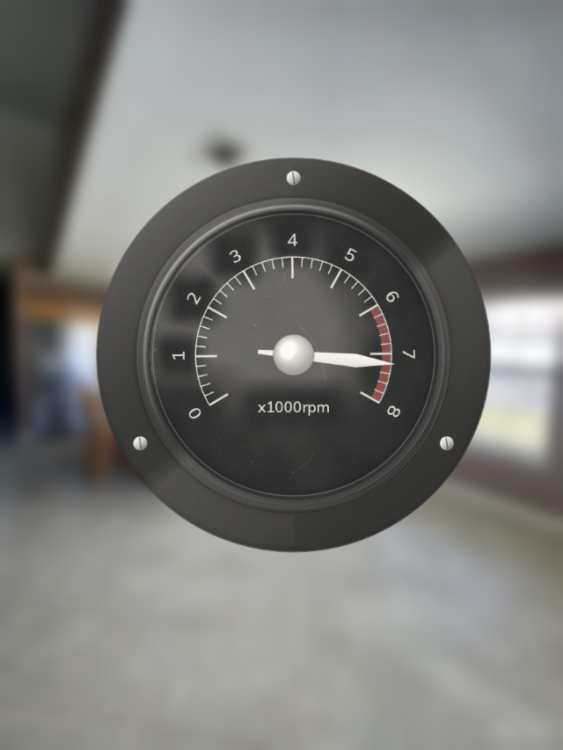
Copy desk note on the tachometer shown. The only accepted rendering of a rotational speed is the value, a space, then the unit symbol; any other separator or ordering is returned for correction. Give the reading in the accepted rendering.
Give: 7200 rpm
